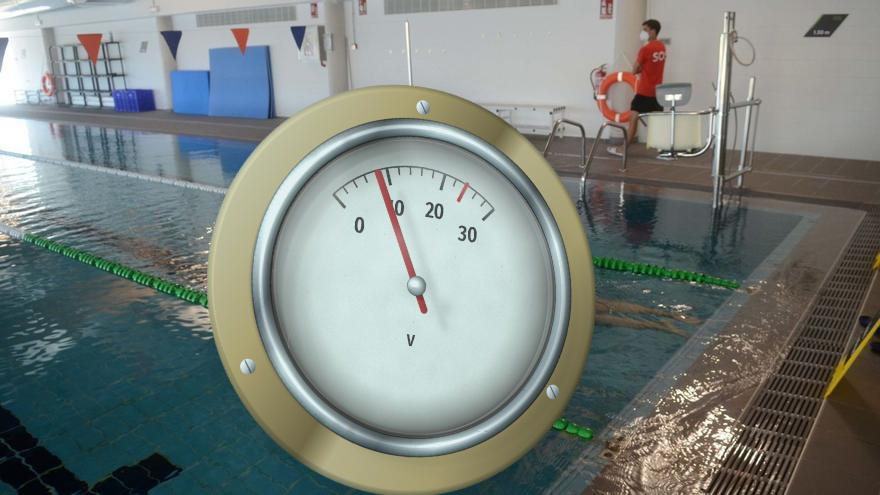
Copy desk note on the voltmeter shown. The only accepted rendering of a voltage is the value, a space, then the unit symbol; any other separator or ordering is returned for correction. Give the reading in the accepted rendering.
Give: 8 V
